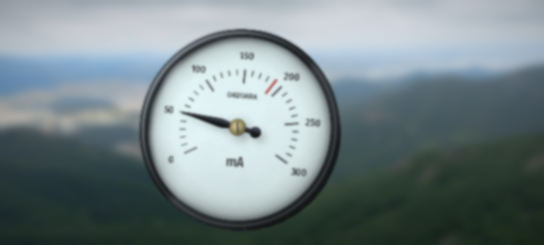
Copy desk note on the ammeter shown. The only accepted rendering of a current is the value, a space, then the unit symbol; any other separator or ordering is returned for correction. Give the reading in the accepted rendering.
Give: 50 mA
